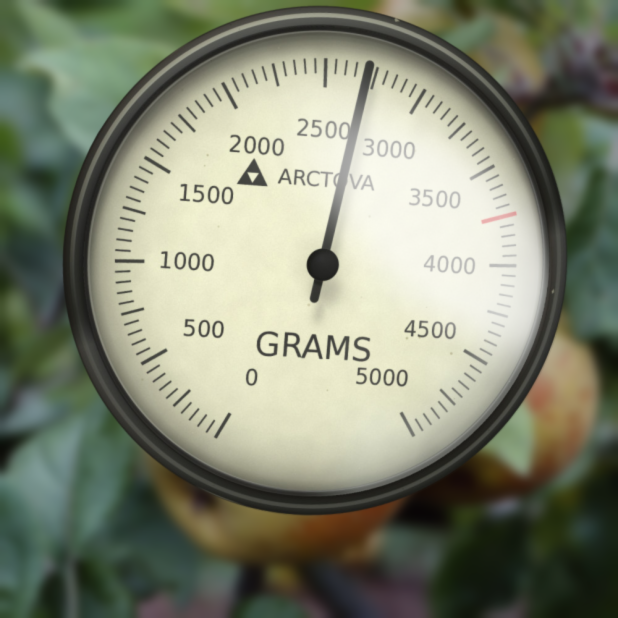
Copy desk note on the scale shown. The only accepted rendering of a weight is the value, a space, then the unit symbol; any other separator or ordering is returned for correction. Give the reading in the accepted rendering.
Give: 2700 g
